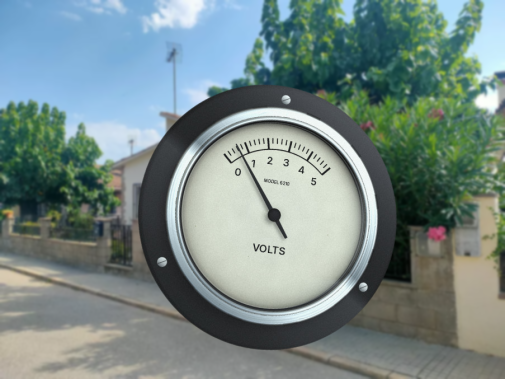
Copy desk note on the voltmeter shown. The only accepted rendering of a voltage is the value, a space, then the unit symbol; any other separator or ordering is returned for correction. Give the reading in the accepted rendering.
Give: 0.6 V
